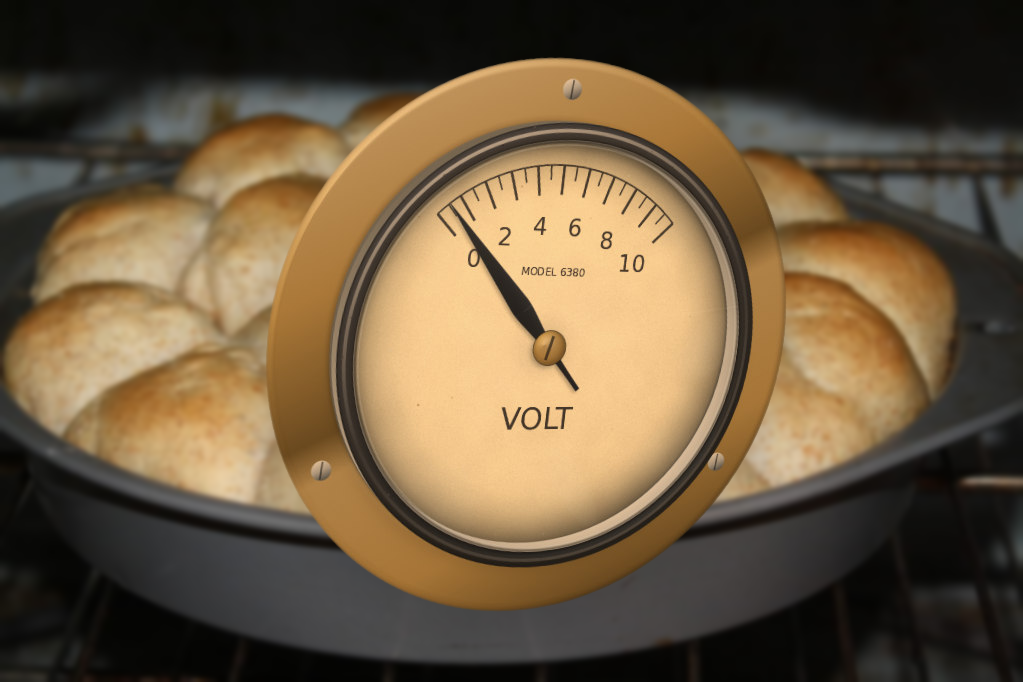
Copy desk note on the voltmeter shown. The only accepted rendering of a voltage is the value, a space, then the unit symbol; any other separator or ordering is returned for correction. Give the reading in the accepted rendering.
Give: 0.5 V
